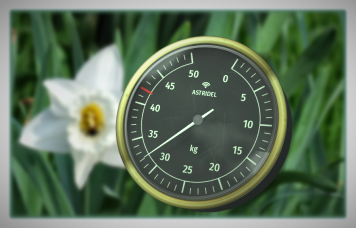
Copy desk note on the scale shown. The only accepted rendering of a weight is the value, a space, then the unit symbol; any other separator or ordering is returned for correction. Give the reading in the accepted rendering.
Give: 32 kg
